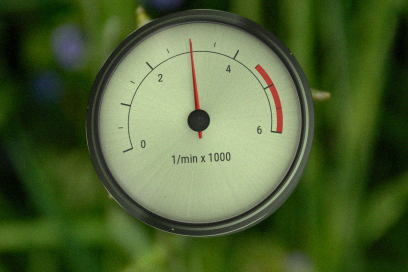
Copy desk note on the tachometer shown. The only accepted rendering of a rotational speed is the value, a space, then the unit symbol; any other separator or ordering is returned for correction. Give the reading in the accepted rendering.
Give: 3000 rpm
